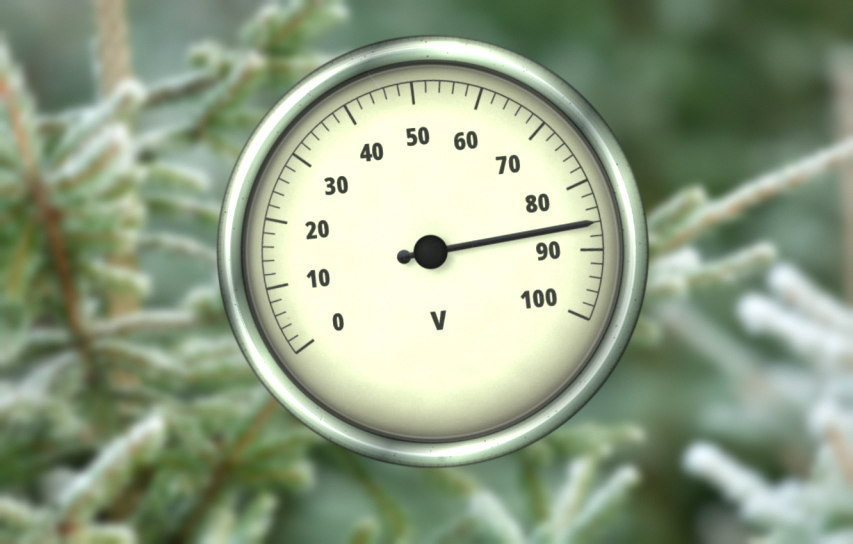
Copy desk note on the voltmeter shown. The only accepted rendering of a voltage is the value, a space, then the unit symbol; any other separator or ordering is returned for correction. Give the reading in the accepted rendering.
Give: 86 V
